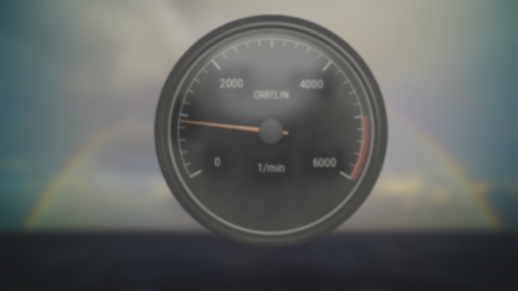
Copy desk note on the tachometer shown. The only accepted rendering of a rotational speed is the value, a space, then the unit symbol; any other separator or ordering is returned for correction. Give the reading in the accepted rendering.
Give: 900 rpm
